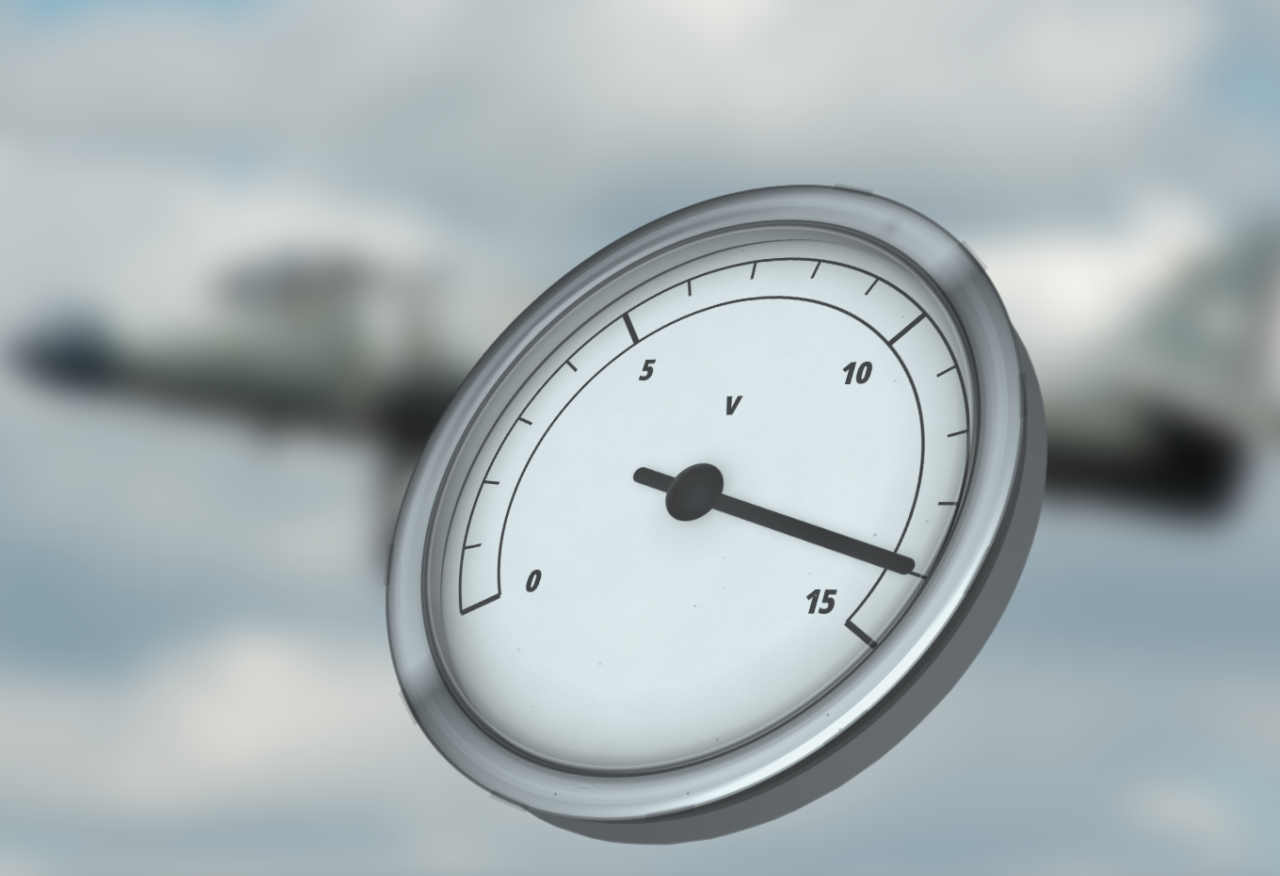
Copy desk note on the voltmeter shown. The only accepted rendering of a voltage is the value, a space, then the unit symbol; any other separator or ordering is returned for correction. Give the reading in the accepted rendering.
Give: 14 V
